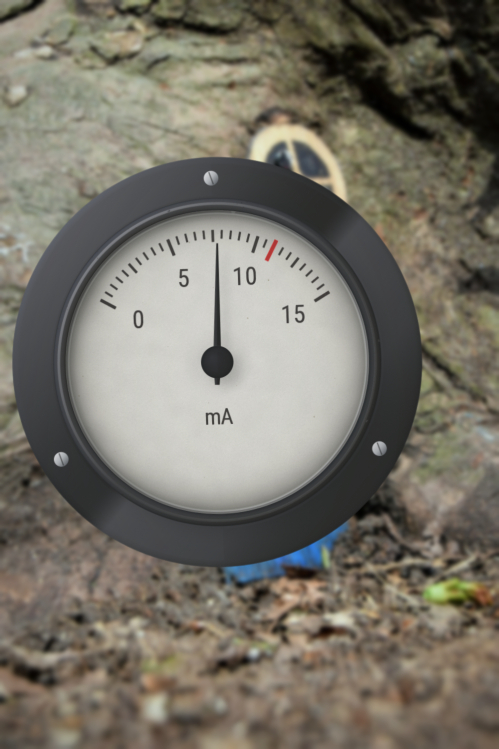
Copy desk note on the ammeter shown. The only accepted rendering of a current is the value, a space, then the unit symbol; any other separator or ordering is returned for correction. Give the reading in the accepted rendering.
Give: 7.75 mA
